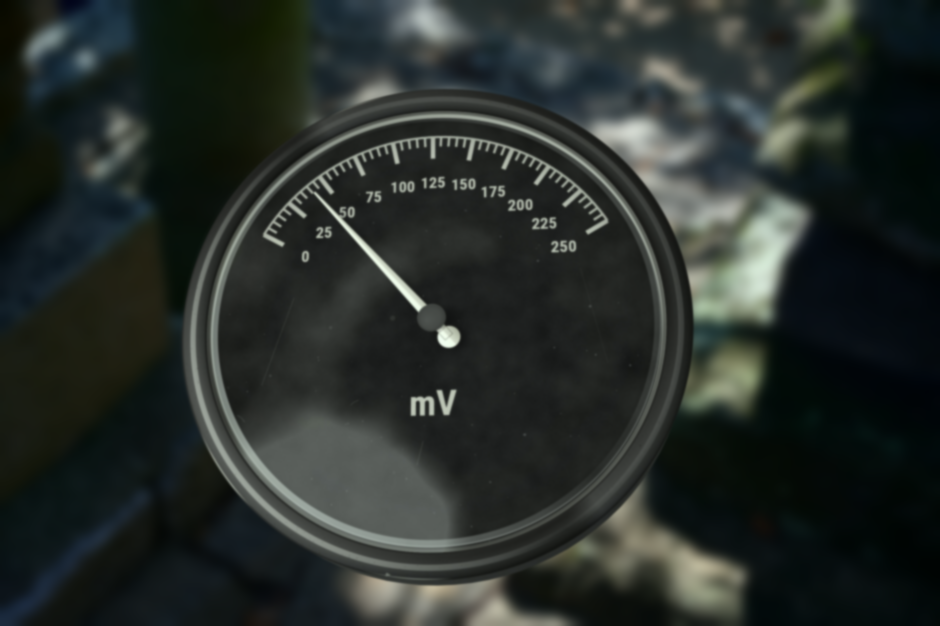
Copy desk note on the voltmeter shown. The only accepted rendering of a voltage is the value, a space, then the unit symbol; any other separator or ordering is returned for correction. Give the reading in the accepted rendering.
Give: 40 mV
